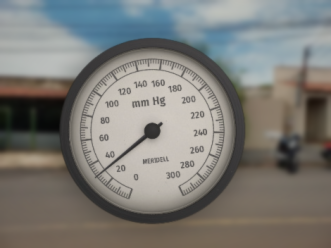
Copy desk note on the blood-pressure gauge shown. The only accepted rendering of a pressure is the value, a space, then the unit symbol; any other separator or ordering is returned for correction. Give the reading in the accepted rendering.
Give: 30 mmHg
